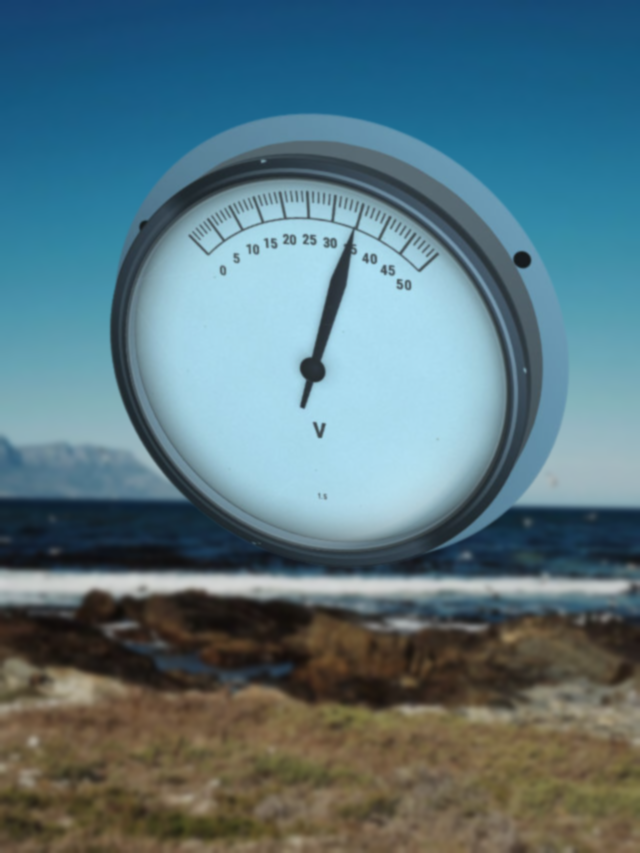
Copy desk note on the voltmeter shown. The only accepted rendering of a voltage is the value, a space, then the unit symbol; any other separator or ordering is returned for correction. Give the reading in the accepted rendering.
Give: 35 V
